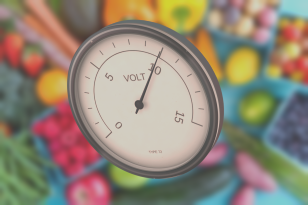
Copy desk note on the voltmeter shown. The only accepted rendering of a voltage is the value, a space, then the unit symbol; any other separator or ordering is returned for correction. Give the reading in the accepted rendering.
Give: 10 V
